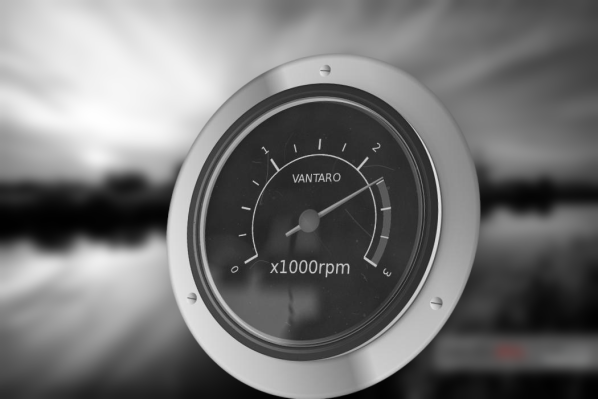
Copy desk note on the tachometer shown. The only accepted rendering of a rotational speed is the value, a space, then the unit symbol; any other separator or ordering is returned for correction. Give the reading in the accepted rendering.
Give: 2250 rpm
